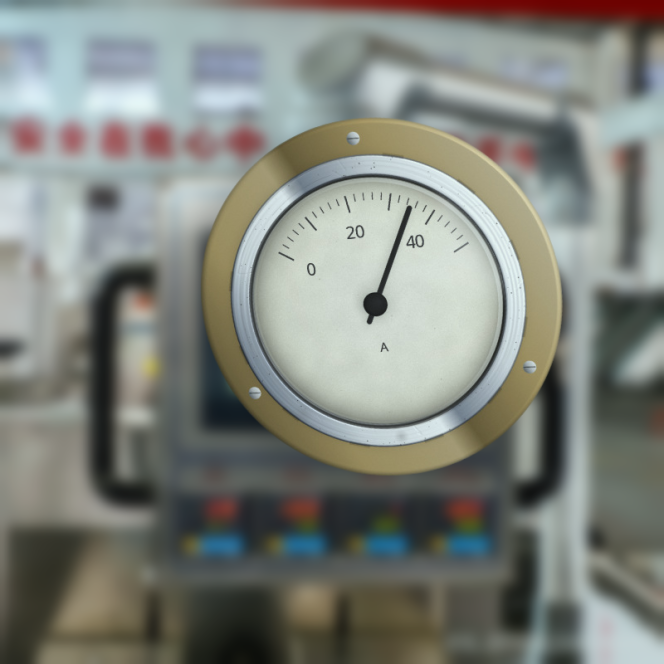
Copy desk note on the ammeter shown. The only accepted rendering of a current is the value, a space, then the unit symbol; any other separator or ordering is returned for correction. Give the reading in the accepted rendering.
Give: 35 A
